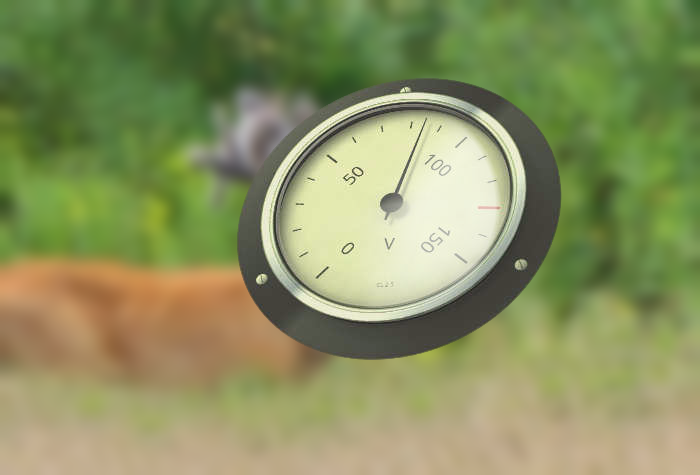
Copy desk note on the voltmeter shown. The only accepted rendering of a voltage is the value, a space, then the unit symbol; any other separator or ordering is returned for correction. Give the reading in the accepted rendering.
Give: 85 V
